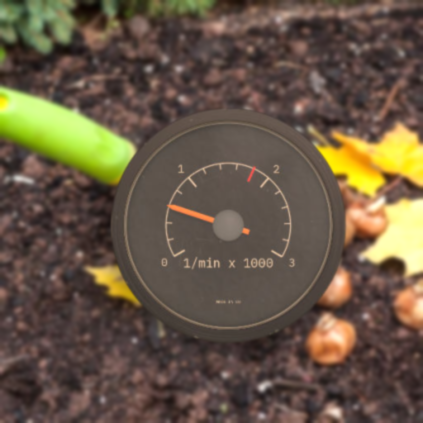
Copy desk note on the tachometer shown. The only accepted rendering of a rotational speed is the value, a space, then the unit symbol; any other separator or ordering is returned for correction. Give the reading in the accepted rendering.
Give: 600 rpm
